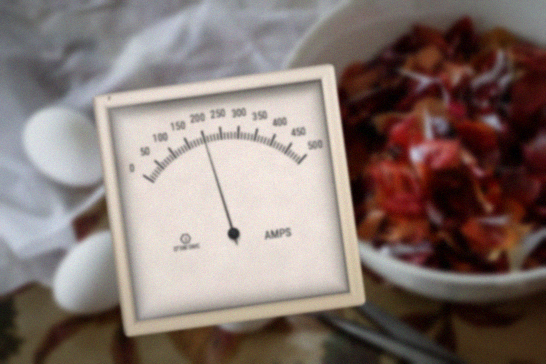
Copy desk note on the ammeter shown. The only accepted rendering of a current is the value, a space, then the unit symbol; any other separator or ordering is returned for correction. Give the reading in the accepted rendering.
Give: 200 A
